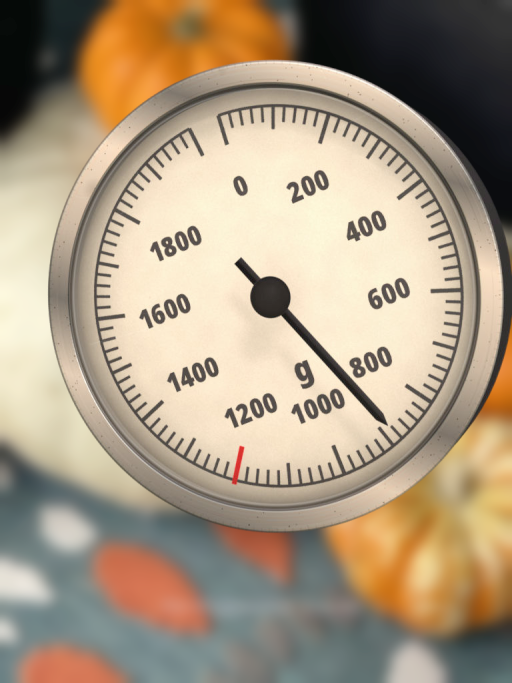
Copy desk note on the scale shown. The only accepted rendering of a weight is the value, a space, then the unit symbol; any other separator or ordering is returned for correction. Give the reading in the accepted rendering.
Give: 880 g
